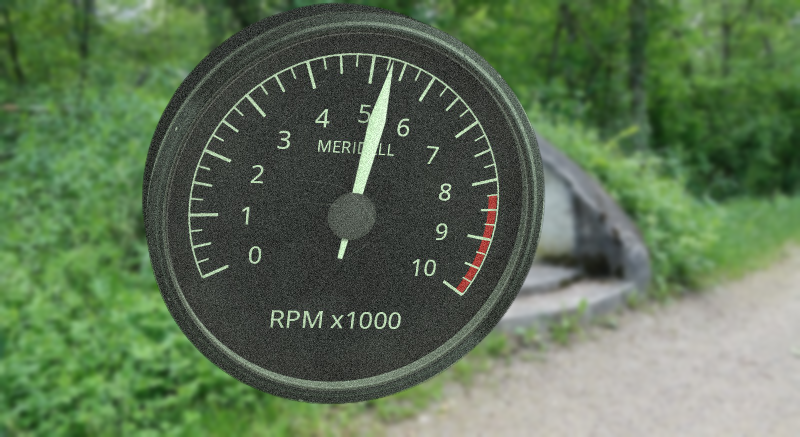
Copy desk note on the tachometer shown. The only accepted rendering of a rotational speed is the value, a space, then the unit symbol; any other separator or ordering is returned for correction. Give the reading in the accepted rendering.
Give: 5250 rpm
